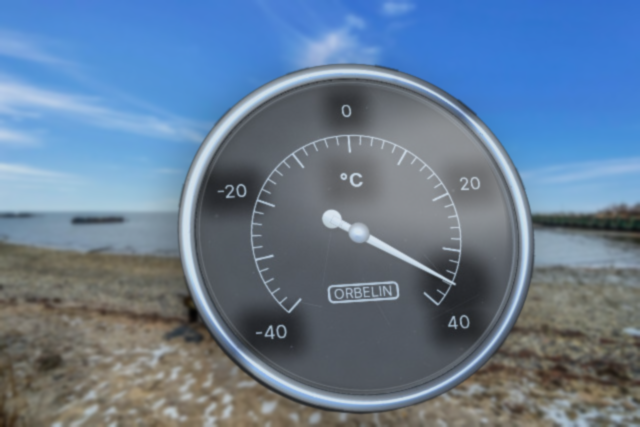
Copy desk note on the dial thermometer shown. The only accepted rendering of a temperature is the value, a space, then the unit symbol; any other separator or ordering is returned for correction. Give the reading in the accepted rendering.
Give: 36 °C
